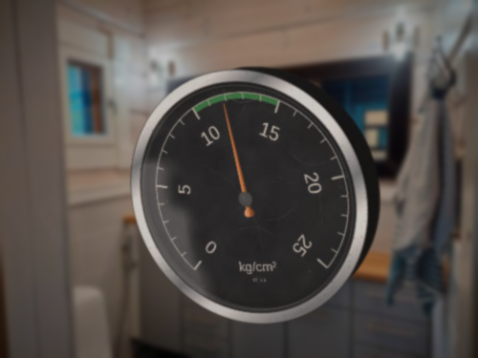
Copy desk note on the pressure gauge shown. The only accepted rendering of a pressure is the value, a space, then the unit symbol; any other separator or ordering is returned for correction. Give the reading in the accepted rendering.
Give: 12 kg/cm²
